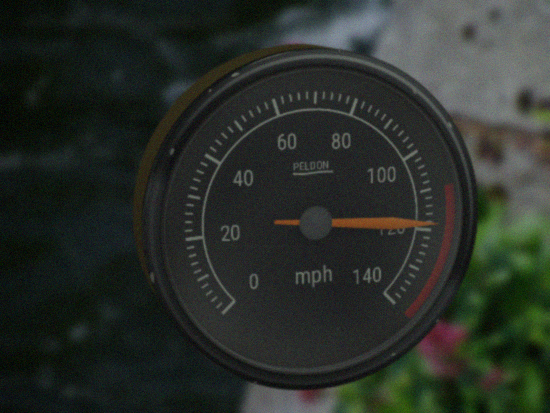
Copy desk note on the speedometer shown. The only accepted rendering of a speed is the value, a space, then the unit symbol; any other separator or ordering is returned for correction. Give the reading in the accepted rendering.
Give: 118 mph
